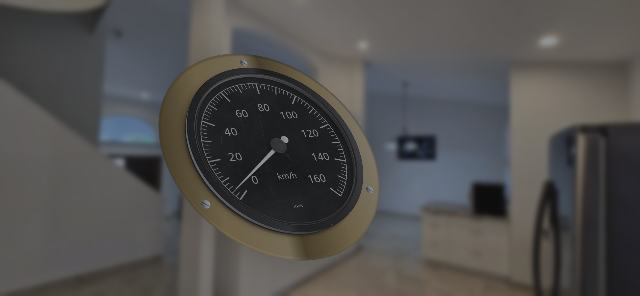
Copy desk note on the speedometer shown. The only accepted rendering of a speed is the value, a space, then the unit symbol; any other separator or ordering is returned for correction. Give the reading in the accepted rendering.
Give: 4 km/h
